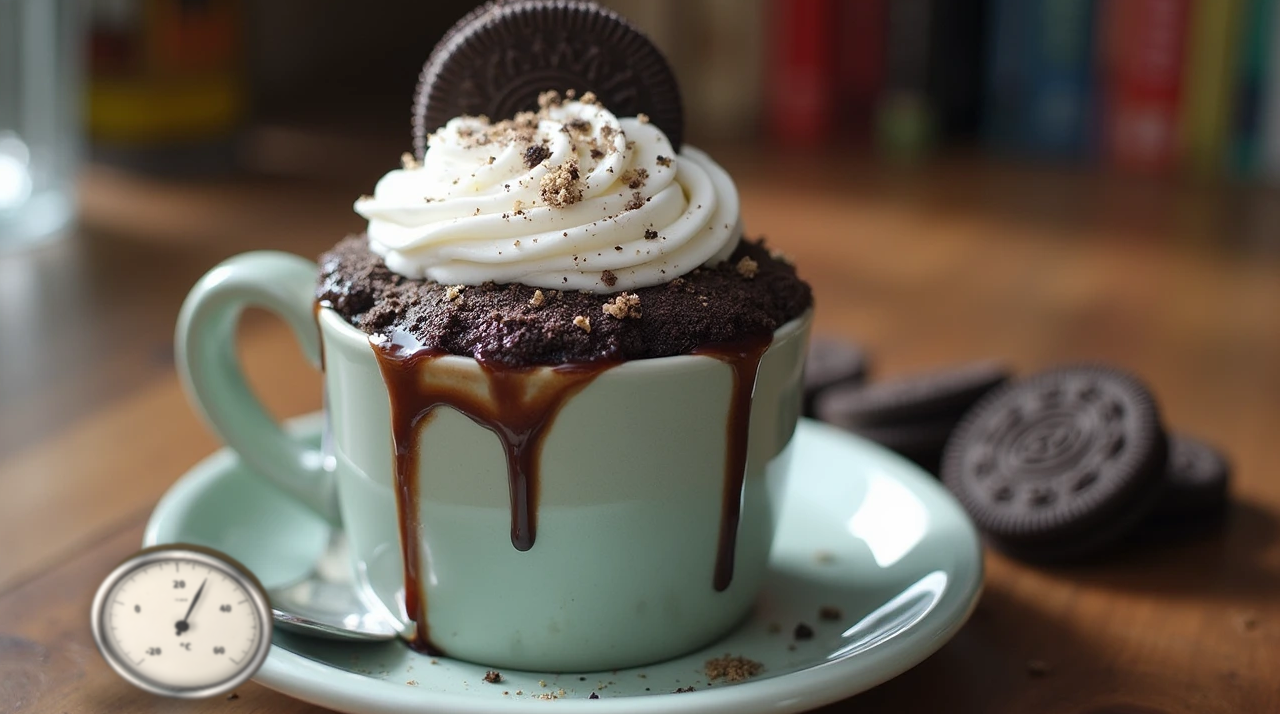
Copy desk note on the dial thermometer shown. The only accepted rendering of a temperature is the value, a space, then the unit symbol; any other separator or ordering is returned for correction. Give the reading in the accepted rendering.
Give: 28 °C
